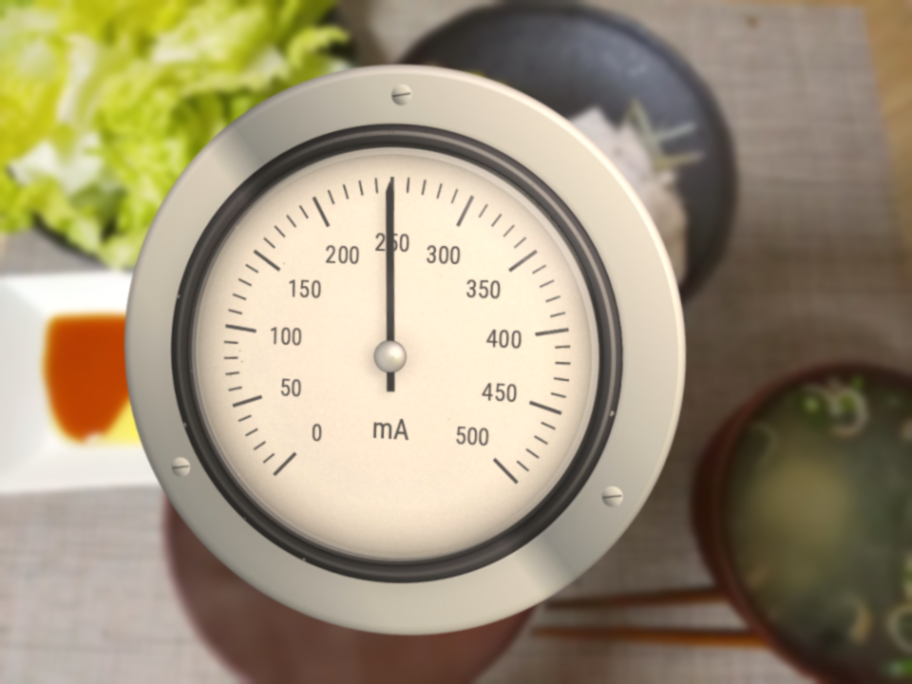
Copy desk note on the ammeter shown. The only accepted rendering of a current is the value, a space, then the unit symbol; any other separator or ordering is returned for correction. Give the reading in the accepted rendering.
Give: 250 mA
